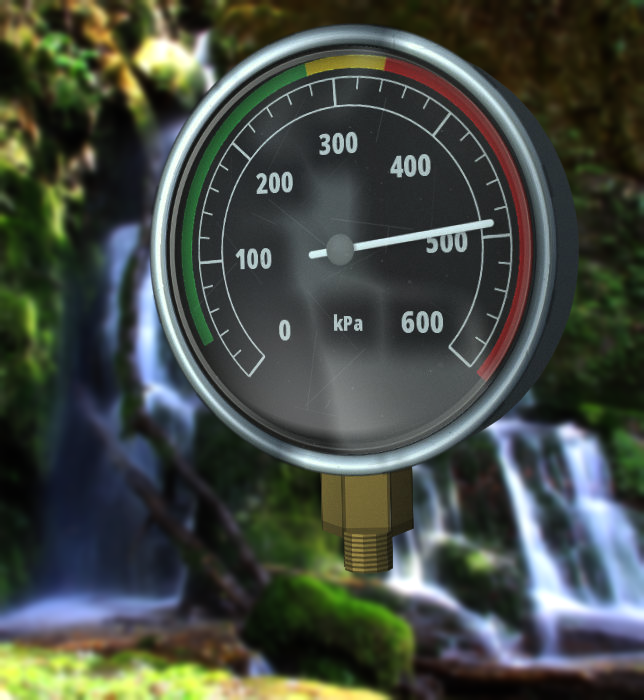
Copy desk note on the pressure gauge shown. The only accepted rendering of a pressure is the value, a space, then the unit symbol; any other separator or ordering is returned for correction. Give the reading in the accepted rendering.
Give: 490 kPa
